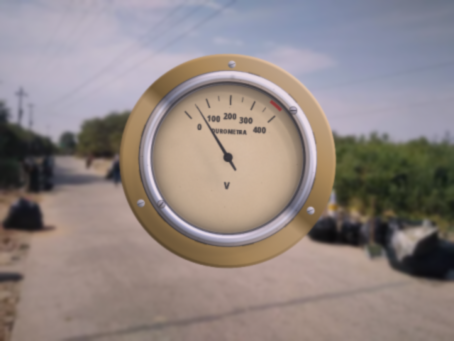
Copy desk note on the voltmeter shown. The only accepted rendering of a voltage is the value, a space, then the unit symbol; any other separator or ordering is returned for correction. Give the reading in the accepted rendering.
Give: 50 V
